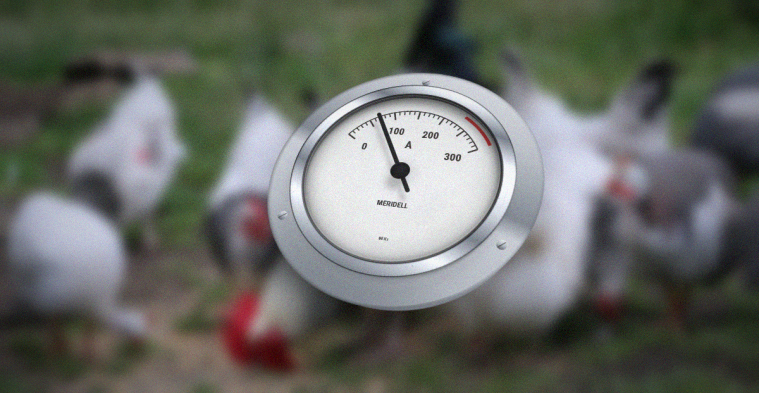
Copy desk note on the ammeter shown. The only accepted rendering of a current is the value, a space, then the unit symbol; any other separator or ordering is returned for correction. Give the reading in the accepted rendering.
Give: 70 A
